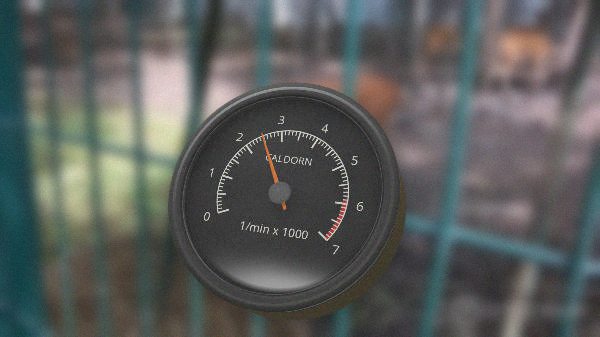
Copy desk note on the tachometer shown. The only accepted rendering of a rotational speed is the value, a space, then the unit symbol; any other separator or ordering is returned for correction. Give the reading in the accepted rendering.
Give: 2500 rpm
